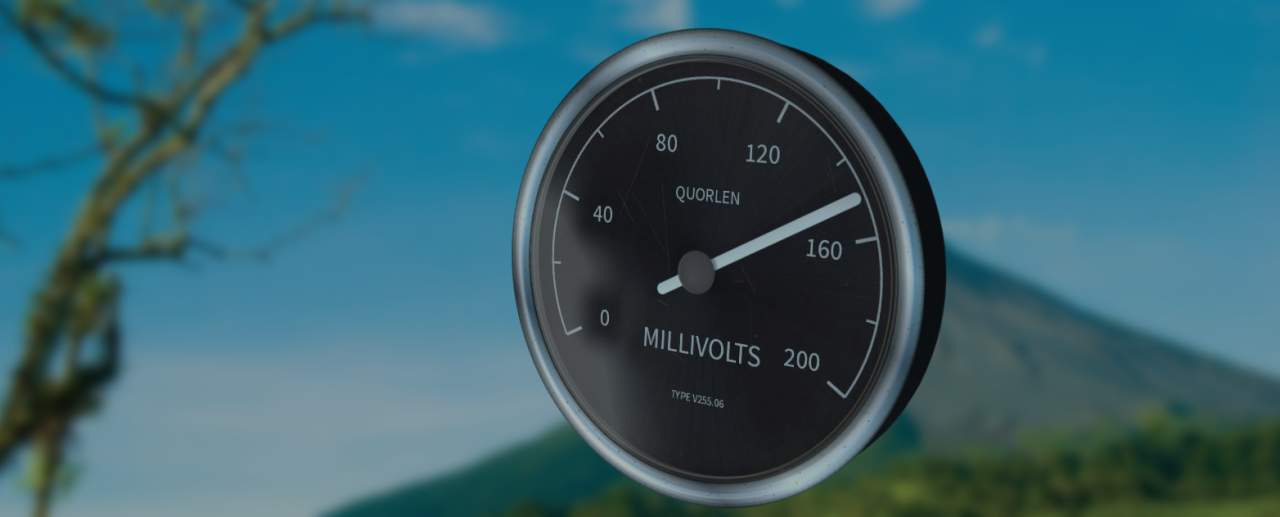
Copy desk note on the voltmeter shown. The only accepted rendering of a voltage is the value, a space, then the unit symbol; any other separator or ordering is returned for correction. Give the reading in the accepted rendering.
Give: 150 mV
